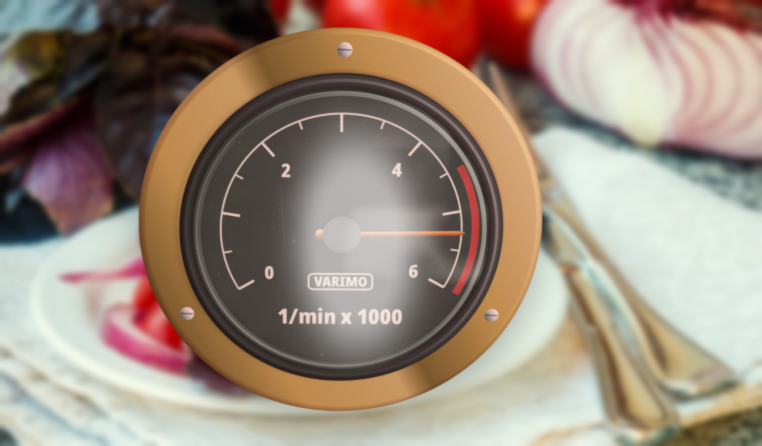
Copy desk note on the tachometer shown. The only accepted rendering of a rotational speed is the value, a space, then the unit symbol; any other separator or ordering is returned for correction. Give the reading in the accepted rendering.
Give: 5250 rpm
